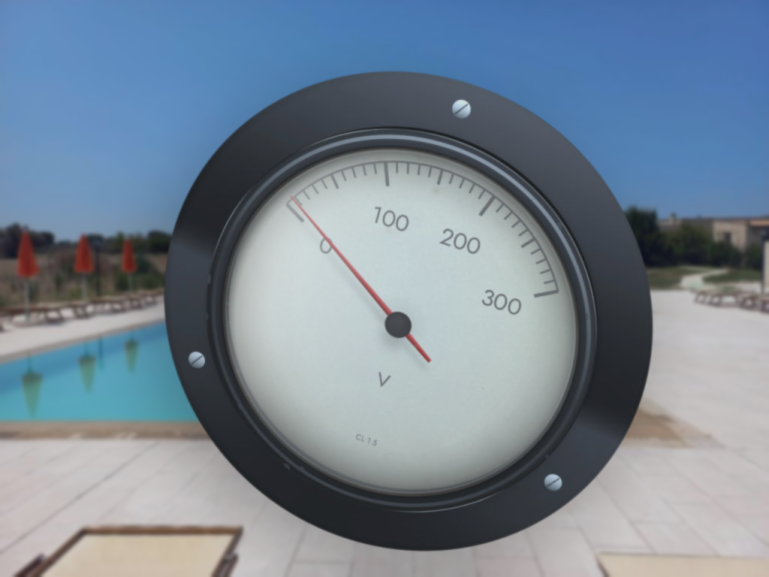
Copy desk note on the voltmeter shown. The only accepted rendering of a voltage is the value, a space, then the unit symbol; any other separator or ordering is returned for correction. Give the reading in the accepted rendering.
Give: 10 V
